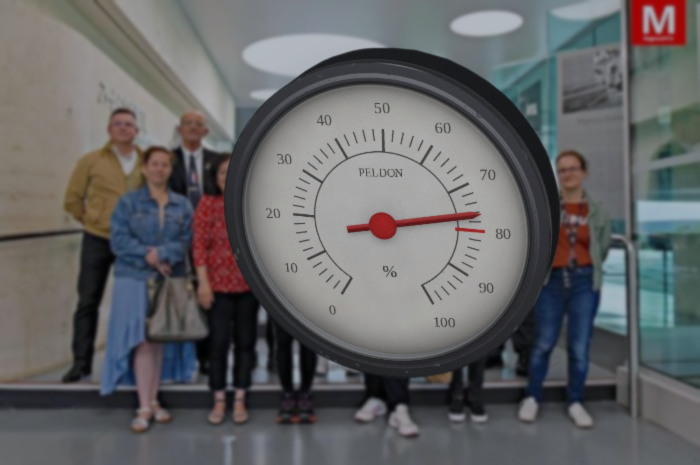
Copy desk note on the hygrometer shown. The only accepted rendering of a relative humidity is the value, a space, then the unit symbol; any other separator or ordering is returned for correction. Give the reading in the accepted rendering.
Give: 76 %
